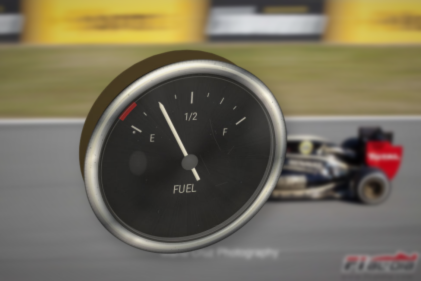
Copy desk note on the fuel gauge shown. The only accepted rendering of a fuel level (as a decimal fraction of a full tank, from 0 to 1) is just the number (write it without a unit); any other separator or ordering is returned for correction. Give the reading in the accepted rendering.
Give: 0.25
